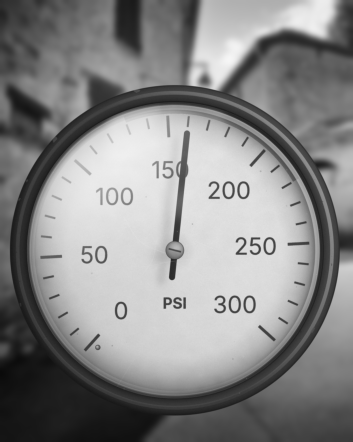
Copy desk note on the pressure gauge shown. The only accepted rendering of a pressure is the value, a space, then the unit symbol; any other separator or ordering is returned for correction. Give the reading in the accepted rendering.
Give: 160 psi
